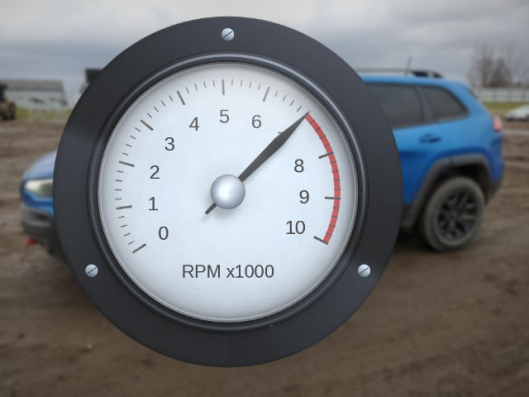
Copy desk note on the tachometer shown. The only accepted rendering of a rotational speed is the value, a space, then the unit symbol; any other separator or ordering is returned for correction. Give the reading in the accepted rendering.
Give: 7000 rpm
